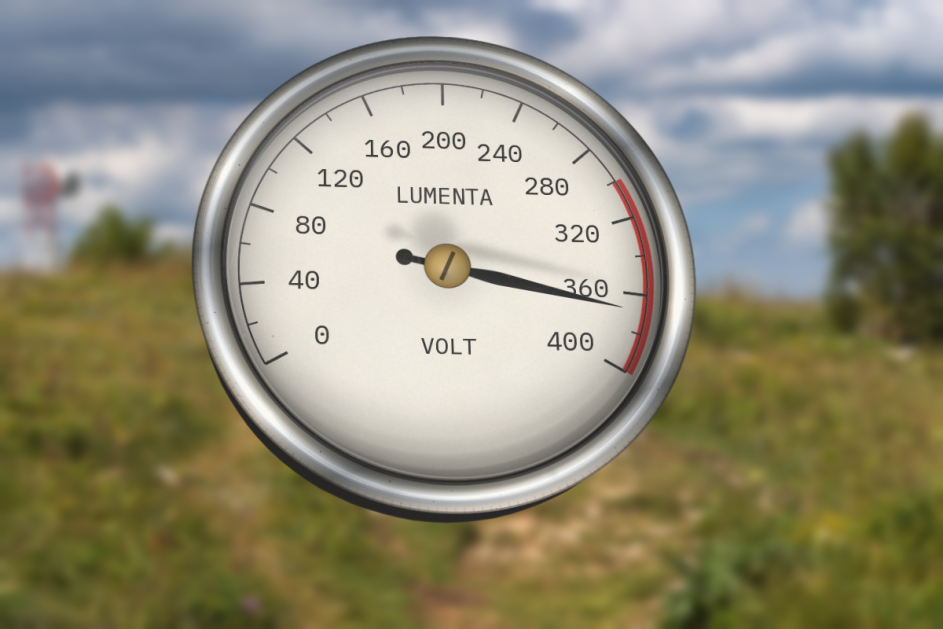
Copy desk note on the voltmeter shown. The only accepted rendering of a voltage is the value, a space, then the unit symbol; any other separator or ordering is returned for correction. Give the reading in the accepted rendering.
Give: 370 V
